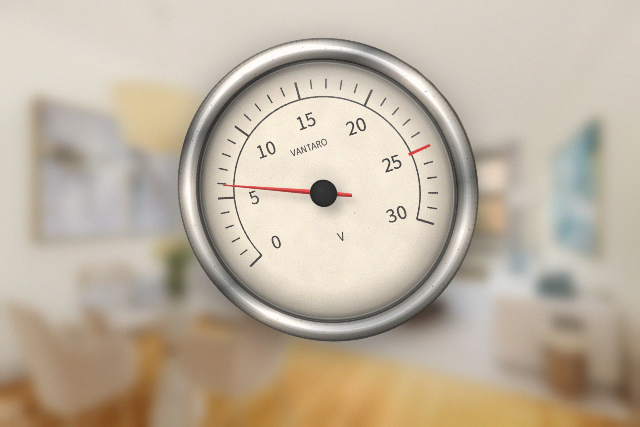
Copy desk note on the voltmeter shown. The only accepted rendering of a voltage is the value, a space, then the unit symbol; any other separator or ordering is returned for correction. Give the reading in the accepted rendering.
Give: 6 V
